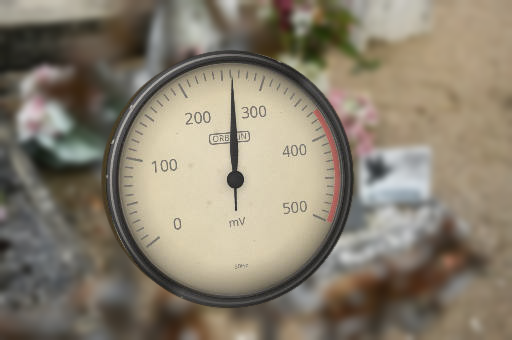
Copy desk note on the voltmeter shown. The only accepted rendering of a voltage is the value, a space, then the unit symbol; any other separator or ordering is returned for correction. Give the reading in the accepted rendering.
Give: 260 mV
